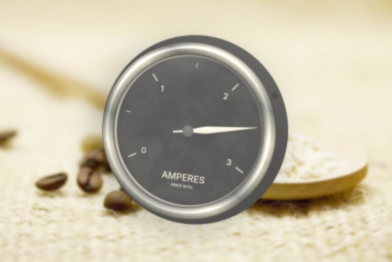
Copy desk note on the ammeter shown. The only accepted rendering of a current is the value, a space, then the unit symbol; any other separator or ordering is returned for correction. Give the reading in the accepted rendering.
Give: 2.5 A
